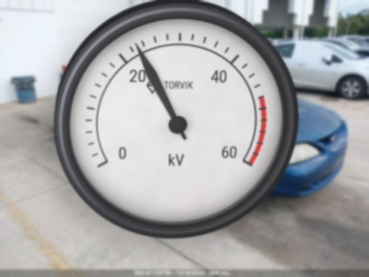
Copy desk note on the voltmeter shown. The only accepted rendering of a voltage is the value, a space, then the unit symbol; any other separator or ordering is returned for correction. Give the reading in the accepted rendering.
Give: 23 kV
